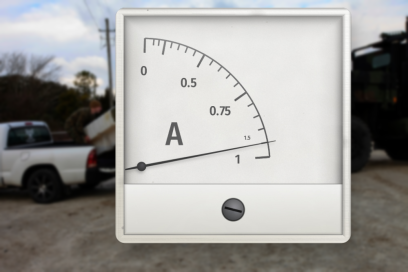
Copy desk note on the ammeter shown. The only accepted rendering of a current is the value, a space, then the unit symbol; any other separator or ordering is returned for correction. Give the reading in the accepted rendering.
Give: 0.95 A
